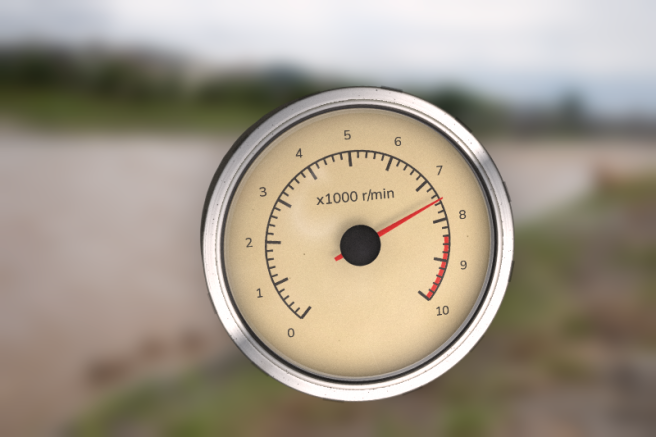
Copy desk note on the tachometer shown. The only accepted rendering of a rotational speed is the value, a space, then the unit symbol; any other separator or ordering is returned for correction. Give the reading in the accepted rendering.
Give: 7500 rpm
